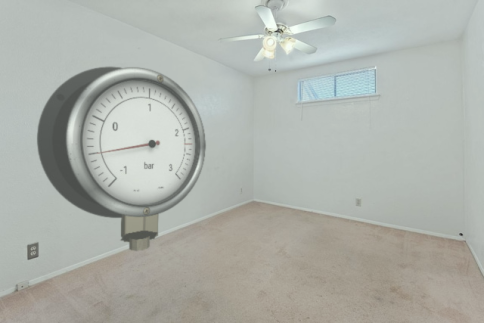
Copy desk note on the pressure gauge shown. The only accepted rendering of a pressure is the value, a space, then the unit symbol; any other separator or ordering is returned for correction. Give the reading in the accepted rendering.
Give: -0.5 bar
